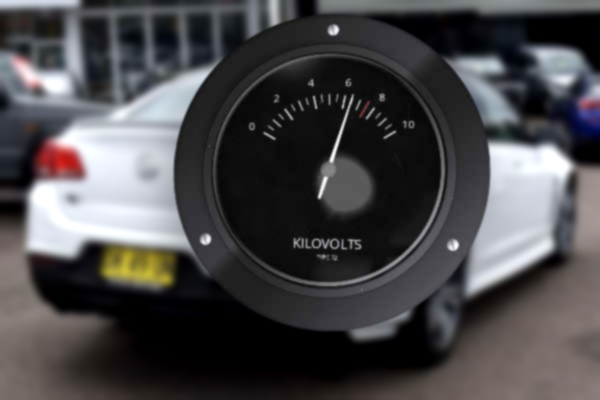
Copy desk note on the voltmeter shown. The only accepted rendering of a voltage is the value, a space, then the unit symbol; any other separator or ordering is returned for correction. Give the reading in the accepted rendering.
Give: 6.5 kV
